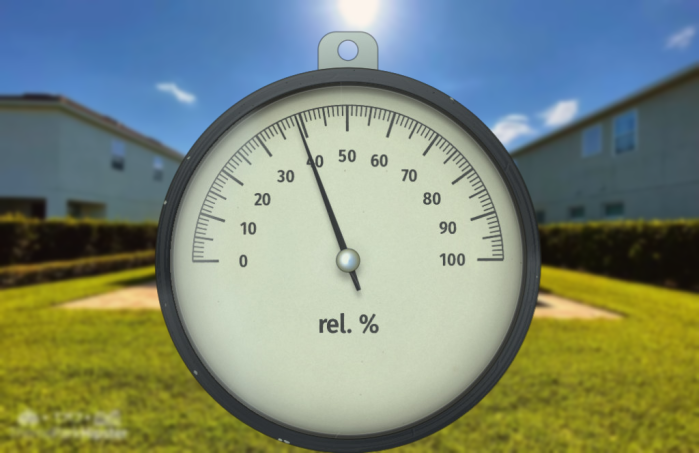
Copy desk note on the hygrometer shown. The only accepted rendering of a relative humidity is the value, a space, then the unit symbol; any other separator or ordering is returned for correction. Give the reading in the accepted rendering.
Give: 39 %
